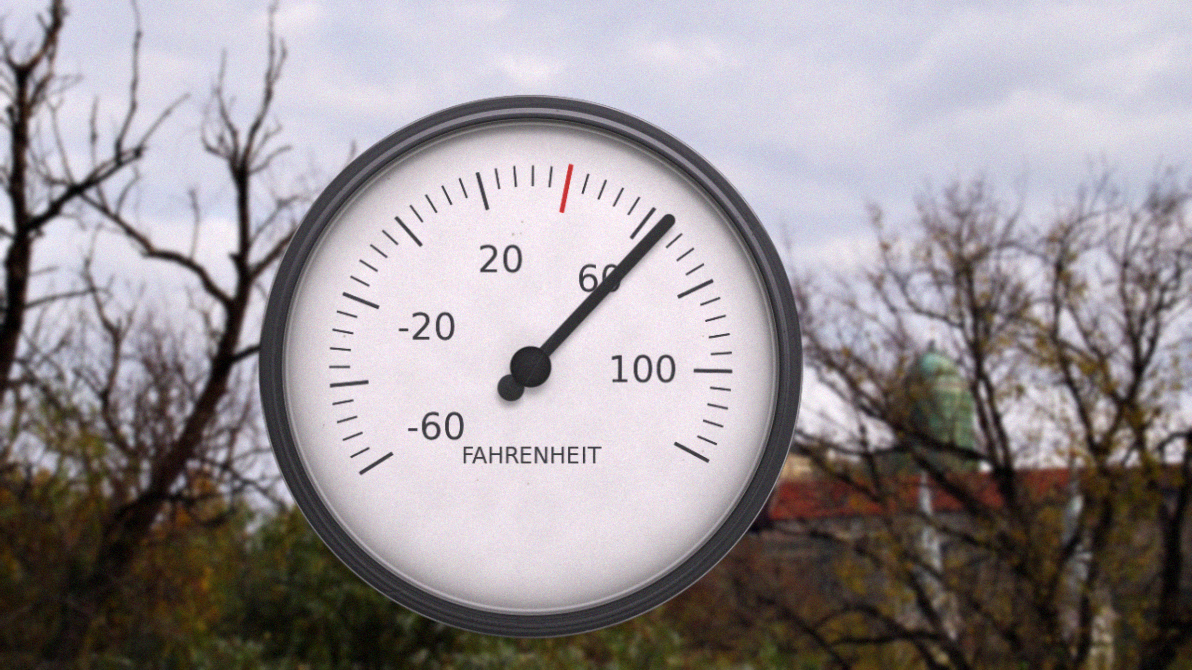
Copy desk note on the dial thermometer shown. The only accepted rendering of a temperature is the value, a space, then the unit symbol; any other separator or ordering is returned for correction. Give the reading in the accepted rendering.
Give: 64 °F
